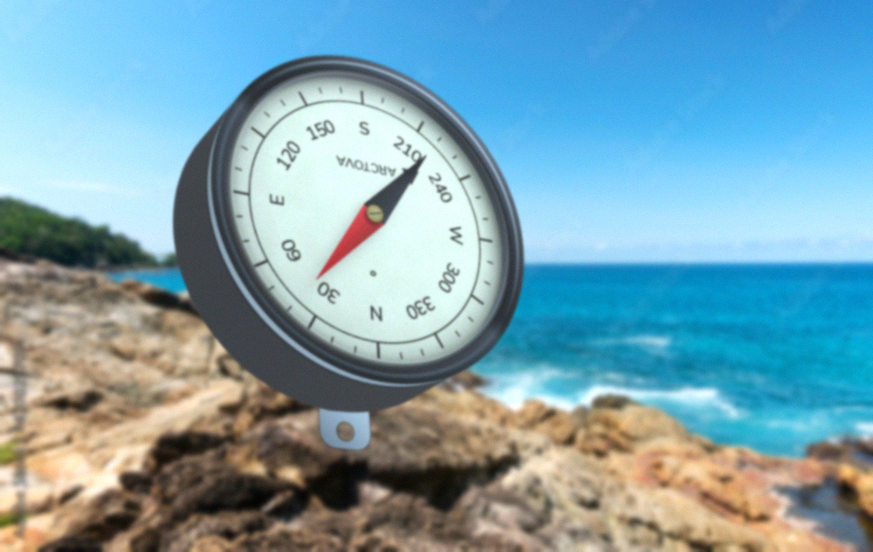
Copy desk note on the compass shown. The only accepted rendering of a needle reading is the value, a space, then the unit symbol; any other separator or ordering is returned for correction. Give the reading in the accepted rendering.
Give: 40 °
